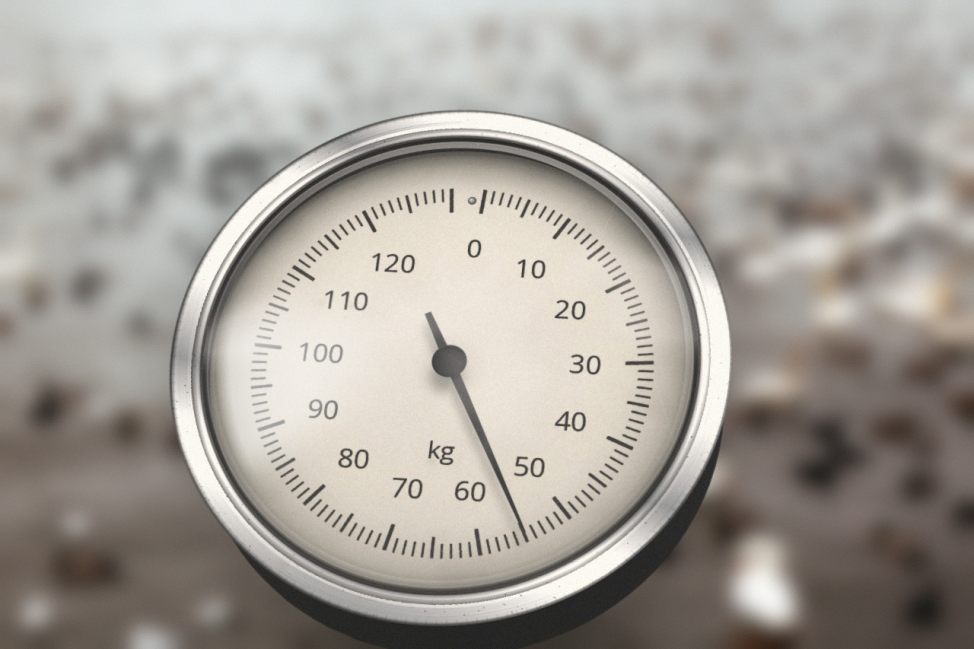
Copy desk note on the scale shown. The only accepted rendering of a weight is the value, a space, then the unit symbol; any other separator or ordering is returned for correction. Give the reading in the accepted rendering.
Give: 55 kg
